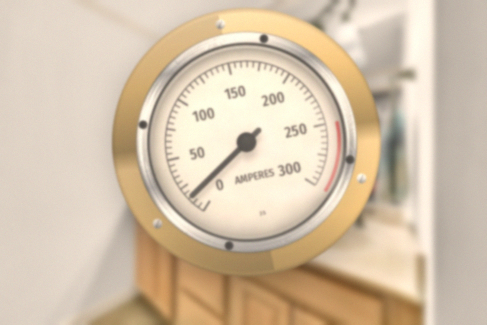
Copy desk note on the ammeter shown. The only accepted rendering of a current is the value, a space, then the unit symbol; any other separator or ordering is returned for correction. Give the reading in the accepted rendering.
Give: 15 A
